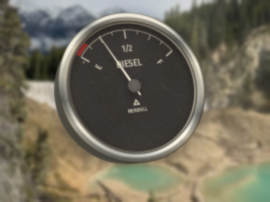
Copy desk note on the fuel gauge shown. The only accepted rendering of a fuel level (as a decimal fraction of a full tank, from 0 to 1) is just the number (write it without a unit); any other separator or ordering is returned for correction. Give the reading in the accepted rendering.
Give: 0.25
